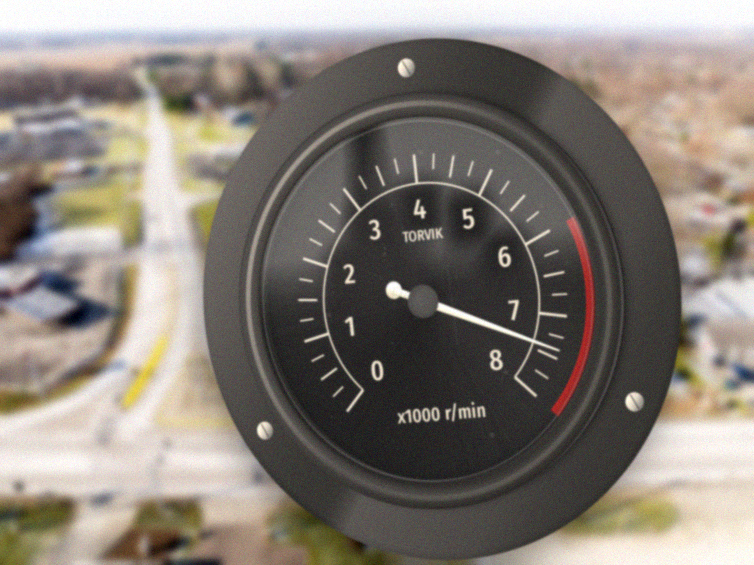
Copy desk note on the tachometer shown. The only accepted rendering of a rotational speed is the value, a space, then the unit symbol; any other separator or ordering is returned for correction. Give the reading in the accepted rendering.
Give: 7375 rpm
